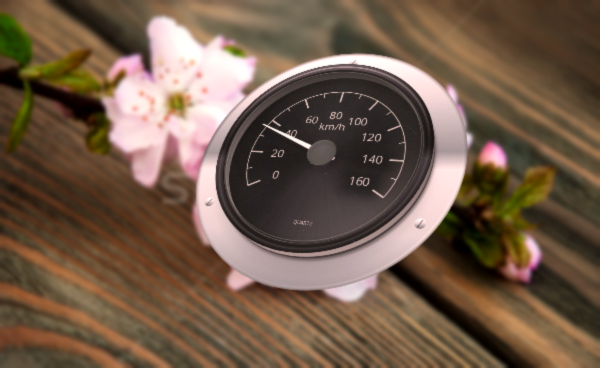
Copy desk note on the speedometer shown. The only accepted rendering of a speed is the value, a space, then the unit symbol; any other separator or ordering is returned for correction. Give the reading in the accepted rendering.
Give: 35 km/h
